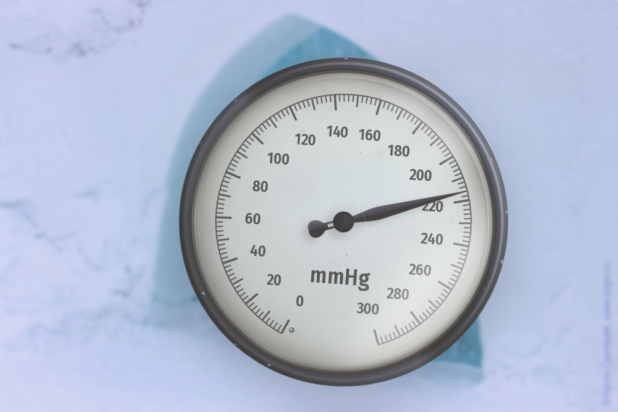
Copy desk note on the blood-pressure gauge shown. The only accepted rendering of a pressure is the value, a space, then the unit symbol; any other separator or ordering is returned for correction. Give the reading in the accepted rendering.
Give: 216 mmHg
